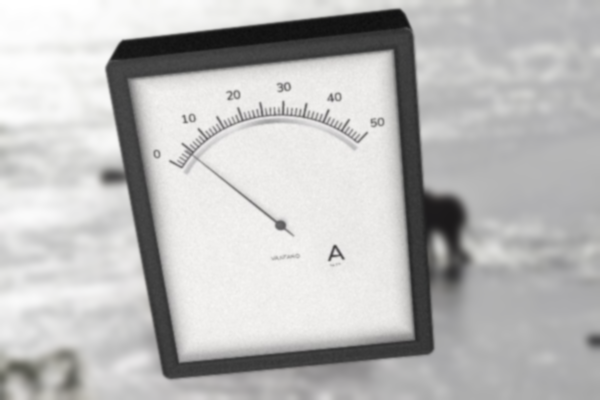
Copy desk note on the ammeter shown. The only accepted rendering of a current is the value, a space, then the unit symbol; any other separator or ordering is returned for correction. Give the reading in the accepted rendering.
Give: 5 A
